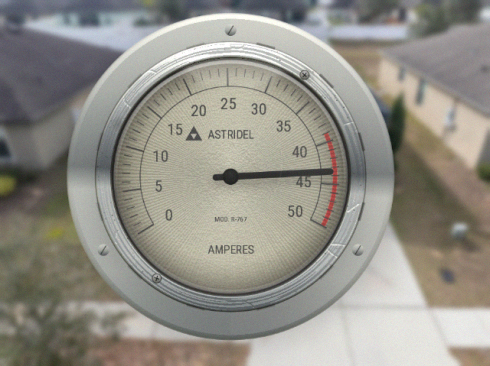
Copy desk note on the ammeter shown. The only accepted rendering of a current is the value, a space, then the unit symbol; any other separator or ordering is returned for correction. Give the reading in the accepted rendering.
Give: 43.5 A
